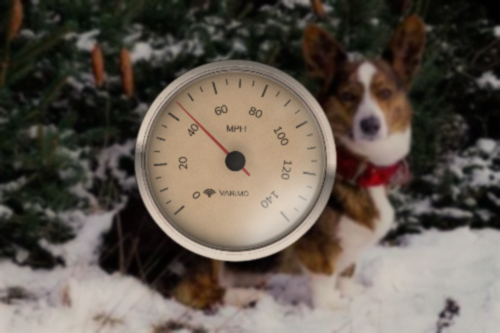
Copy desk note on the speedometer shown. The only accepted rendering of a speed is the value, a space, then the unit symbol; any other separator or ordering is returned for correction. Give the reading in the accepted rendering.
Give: 45 mph
